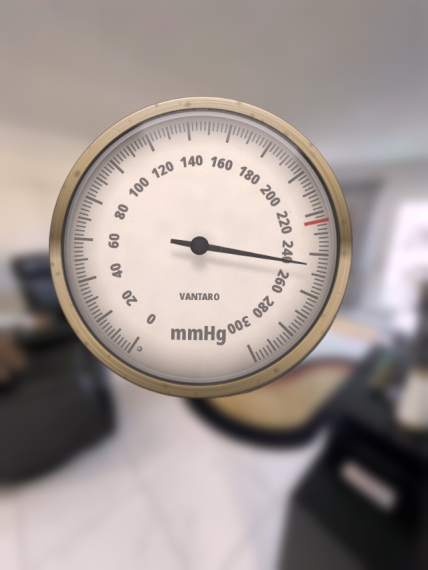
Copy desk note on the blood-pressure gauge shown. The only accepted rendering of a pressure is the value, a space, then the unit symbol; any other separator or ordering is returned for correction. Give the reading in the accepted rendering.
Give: 246 mmHg
